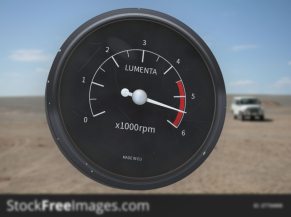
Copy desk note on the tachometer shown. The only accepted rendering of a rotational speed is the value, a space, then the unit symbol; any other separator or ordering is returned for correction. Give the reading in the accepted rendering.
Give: 5500 rpm
